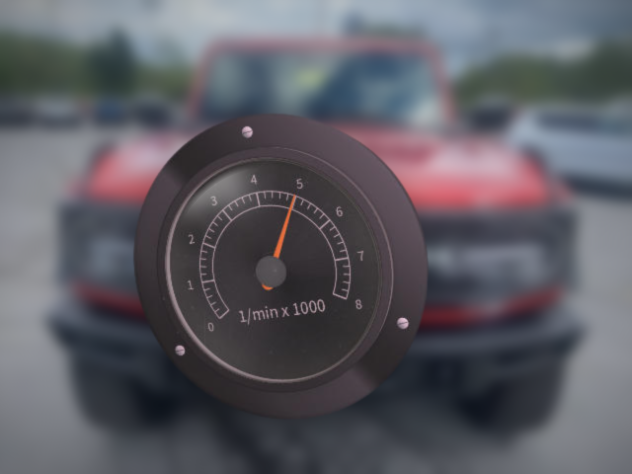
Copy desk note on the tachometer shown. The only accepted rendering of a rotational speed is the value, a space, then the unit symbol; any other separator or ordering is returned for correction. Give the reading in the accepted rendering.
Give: 5000 rpm
